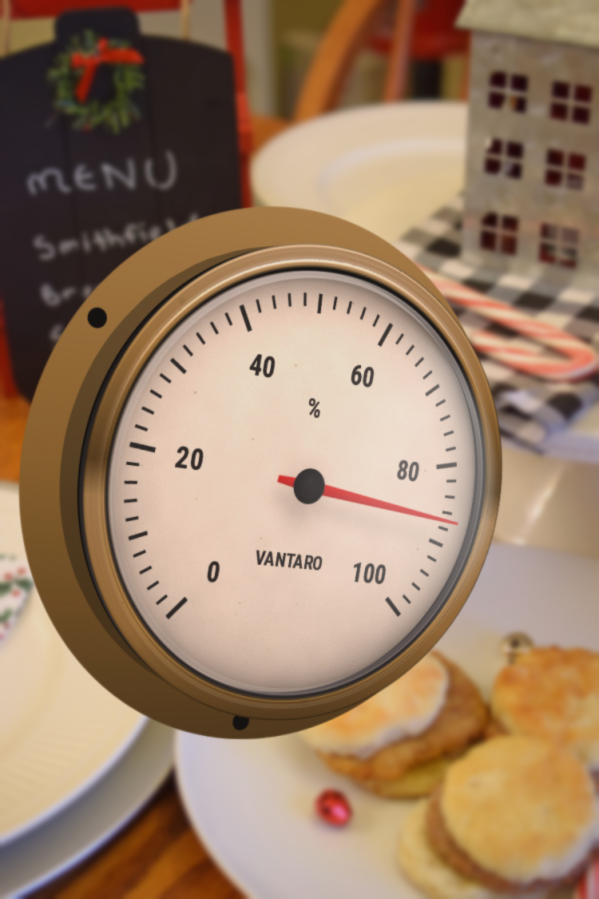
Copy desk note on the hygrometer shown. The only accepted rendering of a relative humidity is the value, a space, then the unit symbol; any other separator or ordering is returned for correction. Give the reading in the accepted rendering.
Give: 87 %
